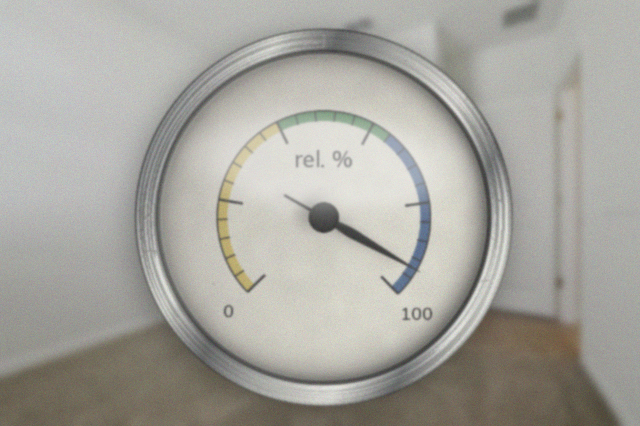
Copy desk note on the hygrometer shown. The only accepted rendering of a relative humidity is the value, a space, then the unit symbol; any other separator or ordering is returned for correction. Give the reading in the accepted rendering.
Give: 94 %
